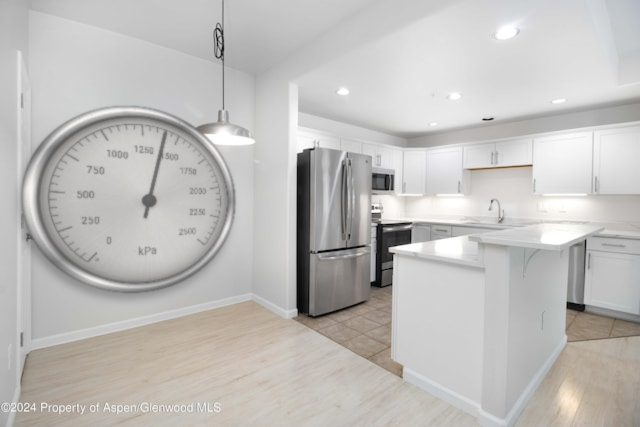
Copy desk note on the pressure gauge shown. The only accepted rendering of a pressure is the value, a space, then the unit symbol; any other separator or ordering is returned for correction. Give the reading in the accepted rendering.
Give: 1400 kPa
